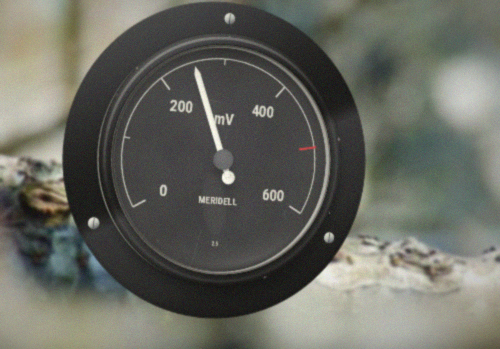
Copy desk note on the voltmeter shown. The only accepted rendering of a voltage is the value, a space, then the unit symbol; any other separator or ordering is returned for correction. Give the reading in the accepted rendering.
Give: 250 mV
